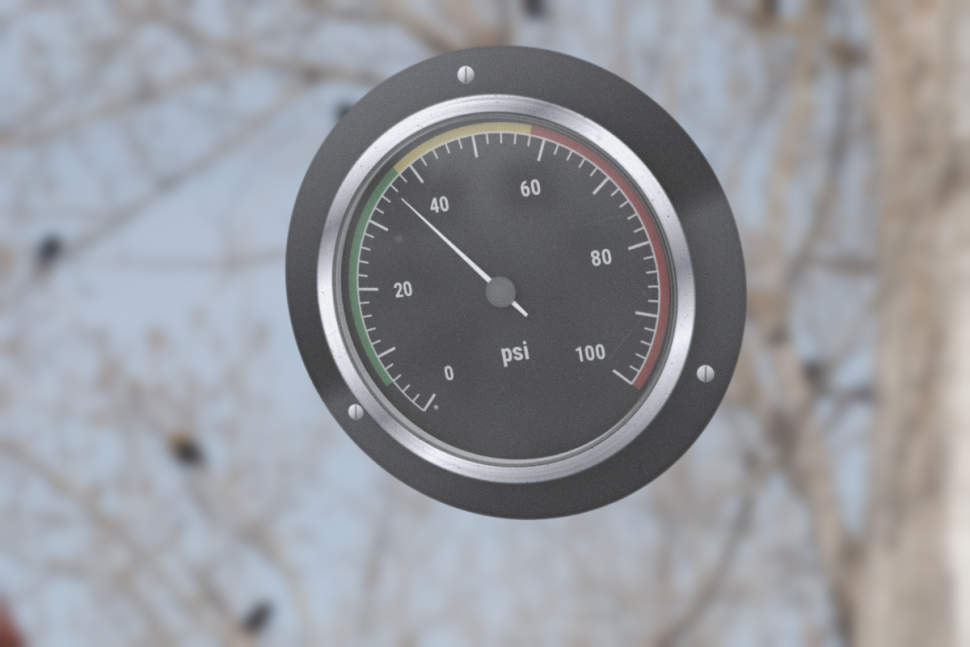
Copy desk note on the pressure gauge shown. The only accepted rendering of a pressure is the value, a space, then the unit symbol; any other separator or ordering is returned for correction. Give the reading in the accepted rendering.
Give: 36 psi
